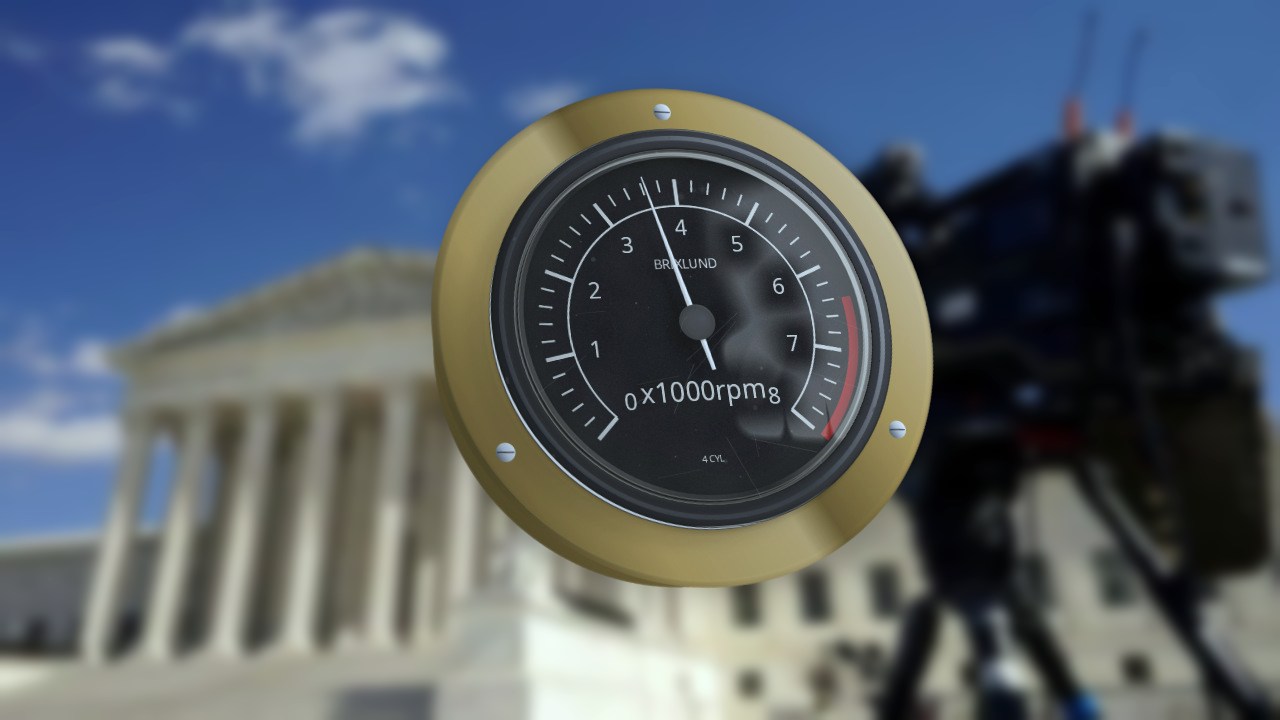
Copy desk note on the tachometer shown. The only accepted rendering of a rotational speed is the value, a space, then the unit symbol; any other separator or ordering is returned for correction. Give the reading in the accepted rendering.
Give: 3600 rpm
